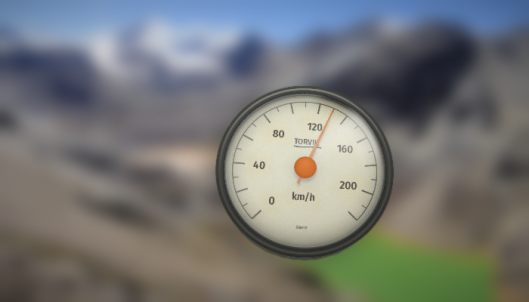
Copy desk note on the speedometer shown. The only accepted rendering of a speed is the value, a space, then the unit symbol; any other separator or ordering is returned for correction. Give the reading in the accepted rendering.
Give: 130 km/h
